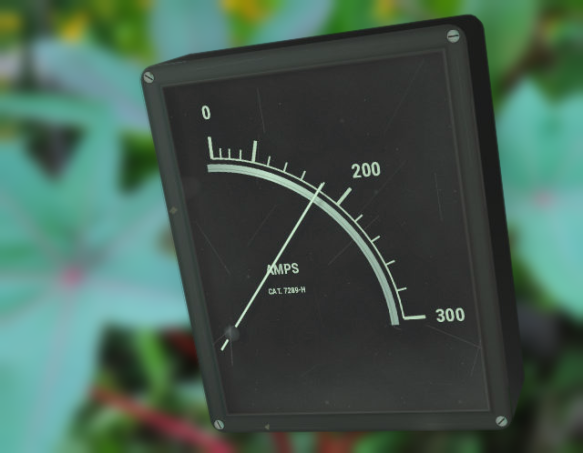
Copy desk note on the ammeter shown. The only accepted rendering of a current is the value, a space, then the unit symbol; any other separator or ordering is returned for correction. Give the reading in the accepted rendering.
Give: 180 A
